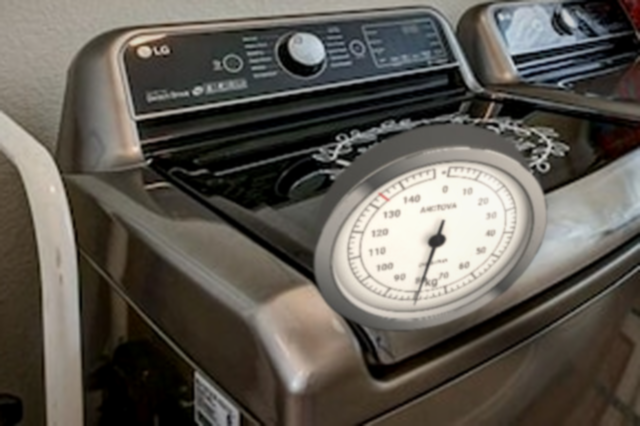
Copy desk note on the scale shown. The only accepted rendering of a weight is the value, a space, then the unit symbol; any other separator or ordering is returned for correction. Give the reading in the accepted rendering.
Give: 80 kg
